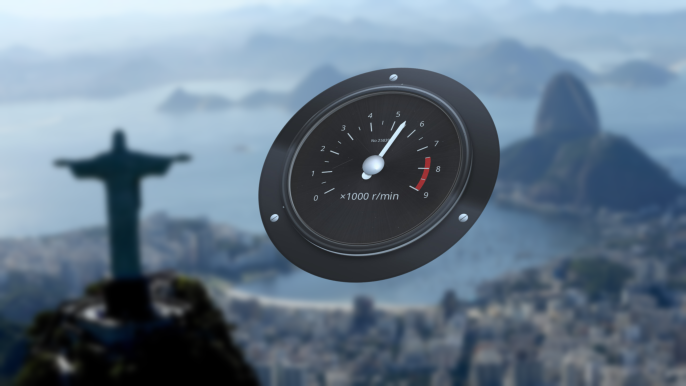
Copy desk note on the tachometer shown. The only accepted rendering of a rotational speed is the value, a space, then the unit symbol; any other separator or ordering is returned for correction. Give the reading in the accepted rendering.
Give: 5500 rpm
